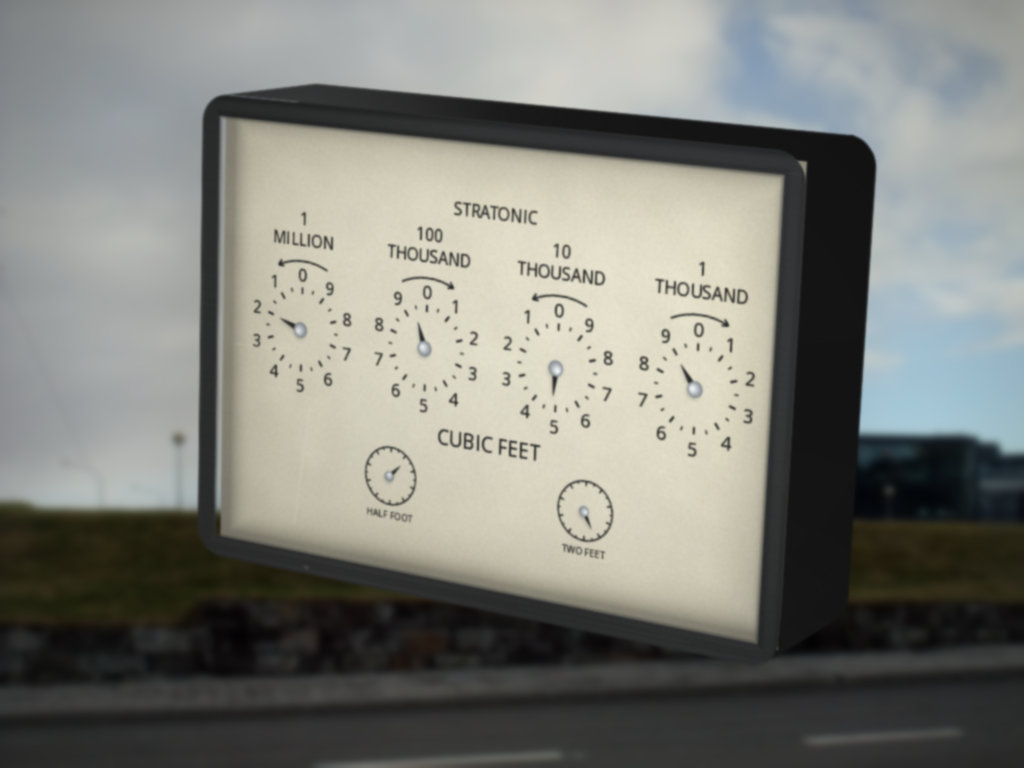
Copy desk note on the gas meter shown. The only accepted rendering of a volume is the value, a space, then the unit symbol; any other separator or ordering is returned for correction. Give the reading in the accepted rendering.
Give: 194900 ft³
